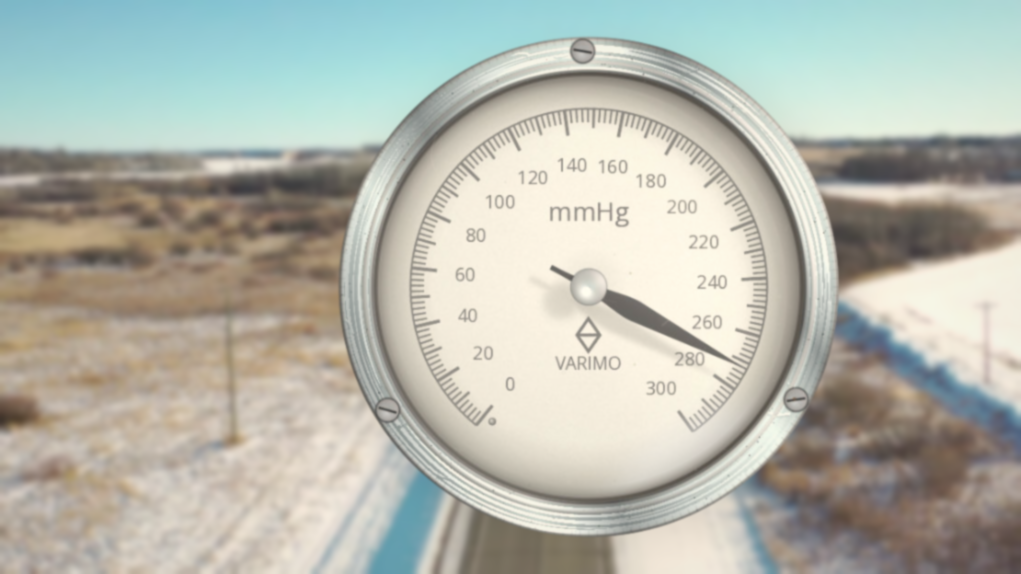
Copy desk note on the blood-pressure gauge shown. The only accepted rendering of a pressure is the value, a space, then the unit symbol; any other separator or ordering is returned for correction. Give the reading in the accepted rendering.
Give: 272 mmHg
